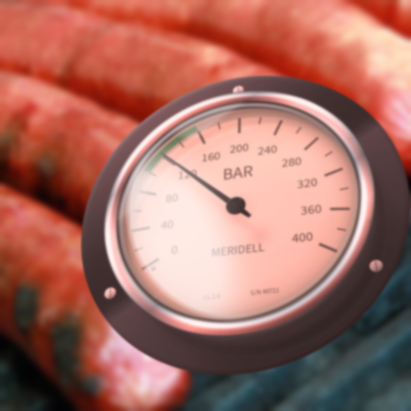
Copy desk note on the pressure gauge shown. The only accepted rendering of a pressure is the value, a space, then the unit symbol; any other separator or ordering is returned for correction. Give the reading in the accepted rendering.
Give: 120 bar
